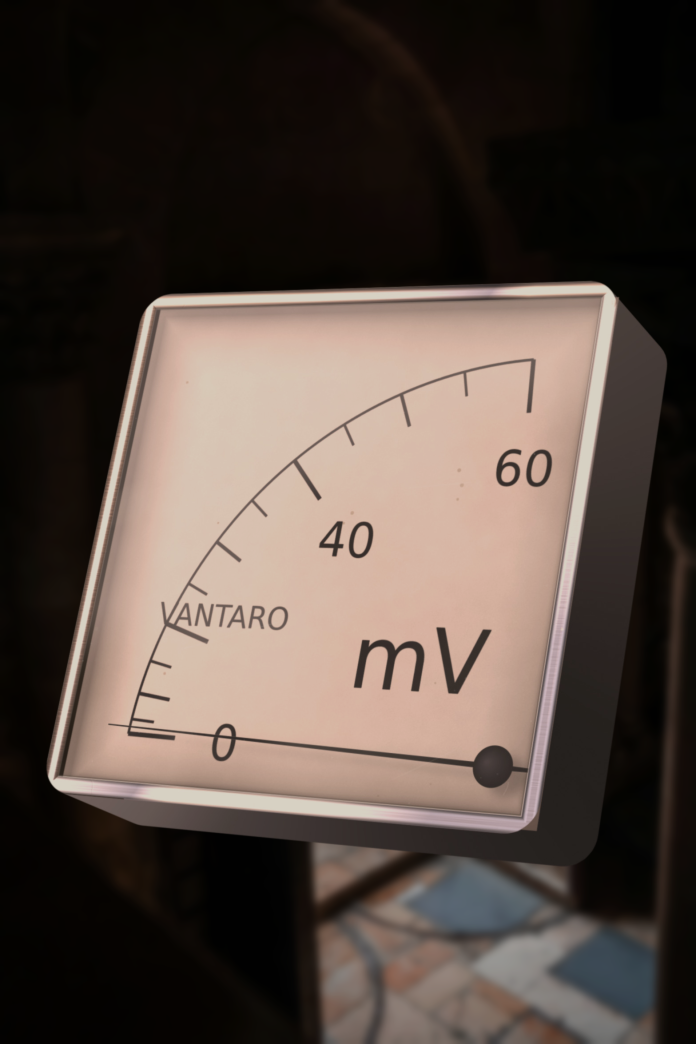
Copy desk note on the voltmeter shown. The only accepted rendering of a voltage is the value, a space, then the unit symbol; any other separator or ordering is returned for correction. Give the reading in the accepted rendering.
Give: 2.5 mV
